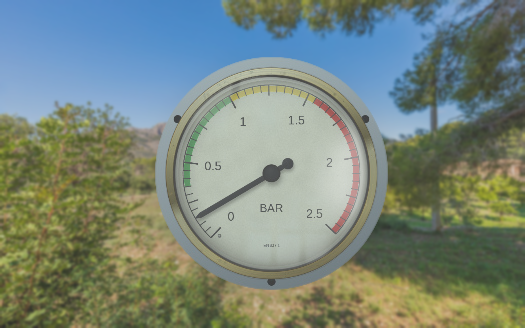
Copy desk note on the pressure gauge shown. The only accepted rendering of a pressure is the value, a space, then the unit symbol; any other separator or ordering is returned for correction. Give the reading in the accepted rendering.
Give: 0.15 bar
